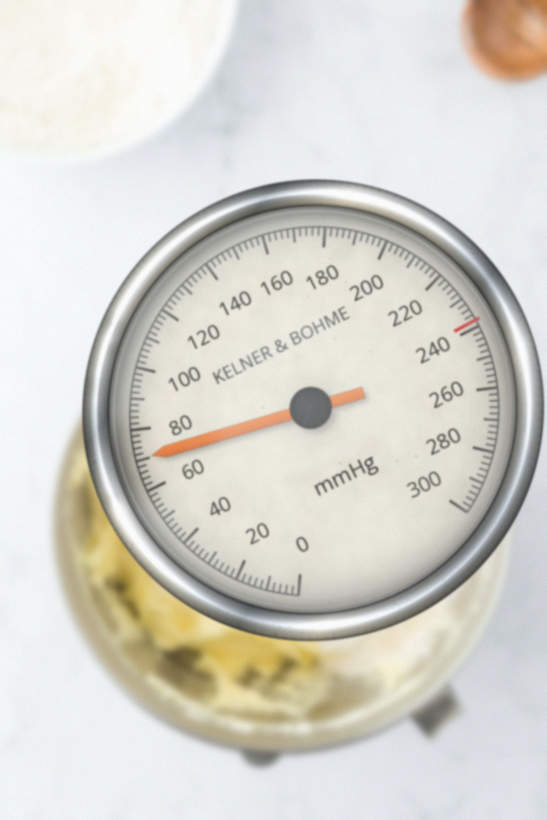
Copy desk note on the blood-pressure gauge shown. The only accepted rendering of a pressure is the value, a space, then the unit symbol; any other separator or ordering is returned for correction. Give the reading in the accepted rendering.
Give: 70 mmHg
